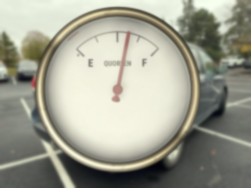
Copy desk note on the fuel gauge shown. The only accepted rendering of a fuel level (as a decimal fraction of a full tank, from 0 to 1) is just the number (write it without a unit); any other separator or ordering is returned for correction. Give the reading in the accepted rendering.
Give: 0.625
